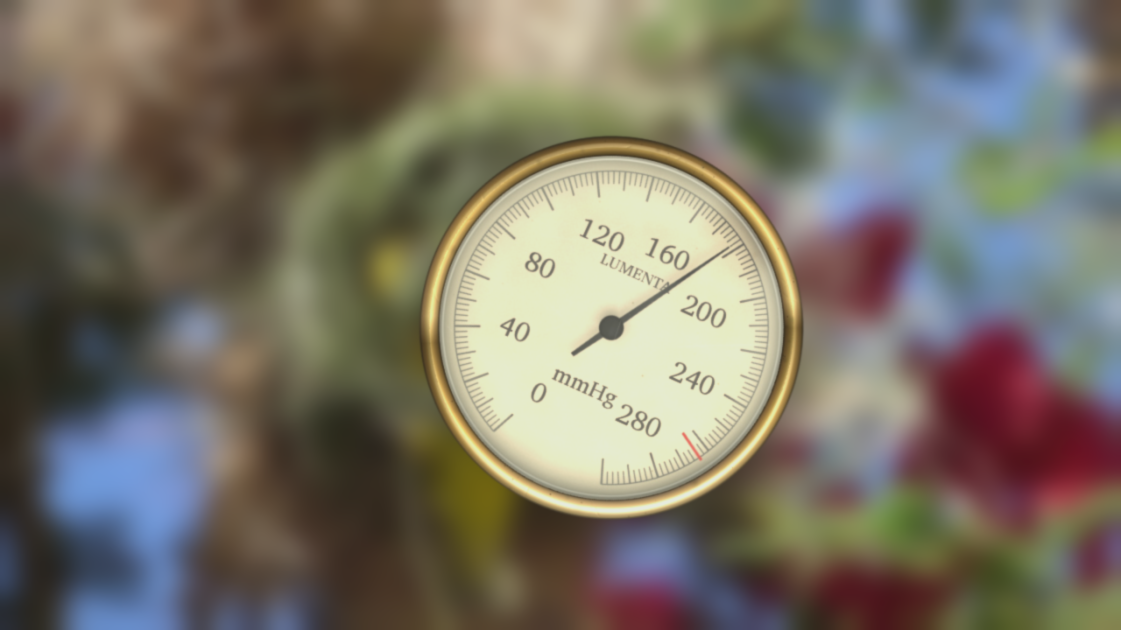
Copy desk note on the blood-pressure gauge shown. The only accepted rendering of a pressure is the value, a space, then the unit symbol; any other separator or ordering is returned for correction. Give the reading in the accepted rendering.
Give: 178 mmHg
